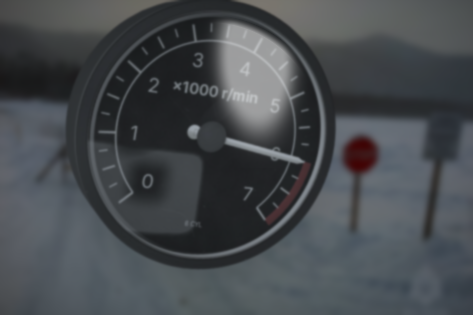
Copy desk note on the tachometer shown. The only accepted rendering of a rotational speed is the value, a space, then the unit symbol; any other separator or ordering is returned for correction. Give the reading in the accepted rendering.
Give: 6000 rpm
